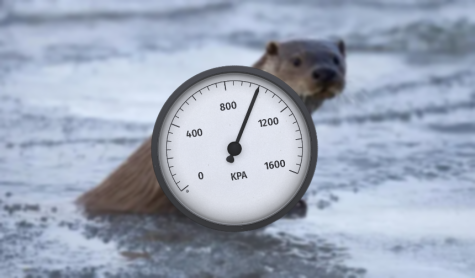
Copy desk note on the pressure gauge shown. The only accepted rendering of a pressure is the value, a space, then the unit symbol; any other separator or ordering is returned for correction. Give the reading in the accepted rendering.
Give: 1000 kPa
